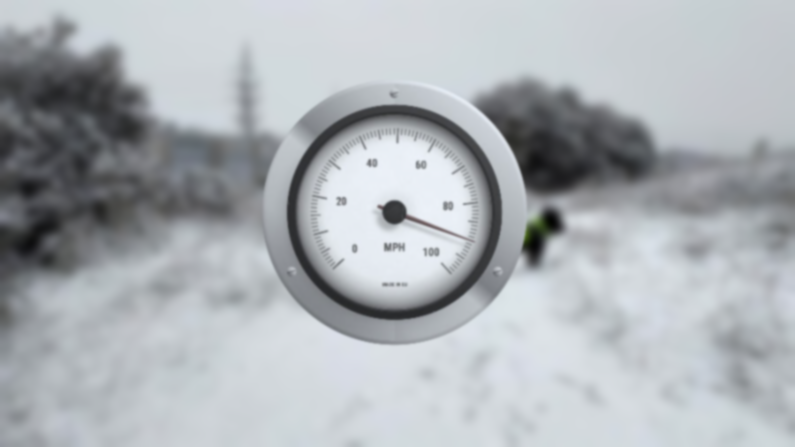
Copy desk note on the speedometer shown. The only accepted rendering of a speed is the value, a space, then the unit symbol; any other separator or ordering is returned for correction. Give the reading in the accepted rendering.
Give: 90 mph
